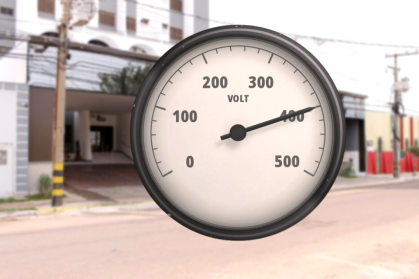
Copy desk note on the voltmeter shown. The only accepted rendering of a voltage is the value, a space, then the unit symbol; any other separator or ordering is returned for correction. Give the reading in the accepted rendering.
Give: 400 V
